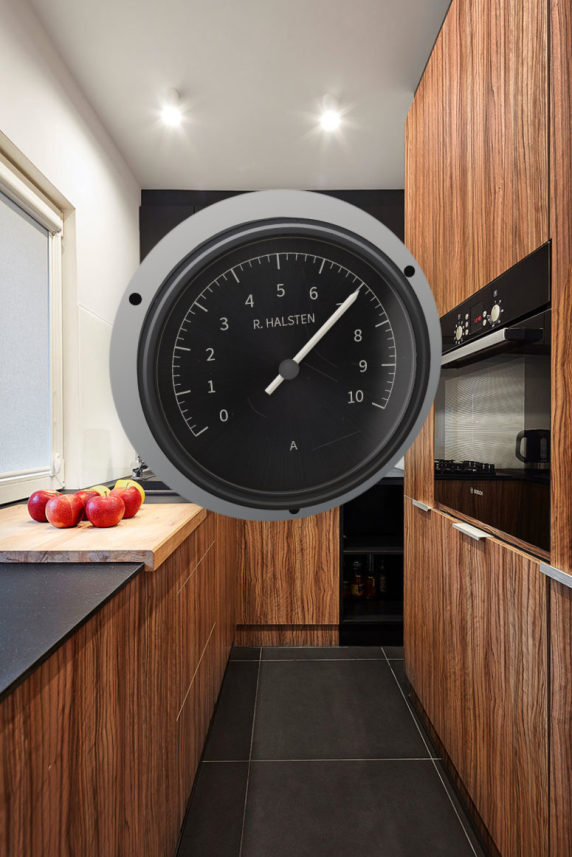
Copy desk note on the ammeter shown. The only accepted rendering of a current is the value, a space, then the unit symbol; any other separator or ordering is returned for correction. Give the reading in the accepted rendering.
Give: 7 A
